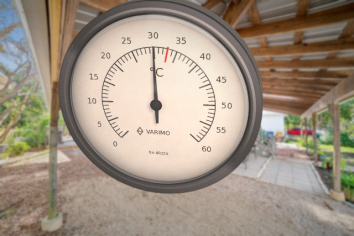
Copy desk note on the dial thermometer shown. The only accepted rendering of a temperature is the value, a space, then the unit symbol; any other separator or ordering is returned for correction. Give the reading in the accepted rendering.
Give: 30 °C
